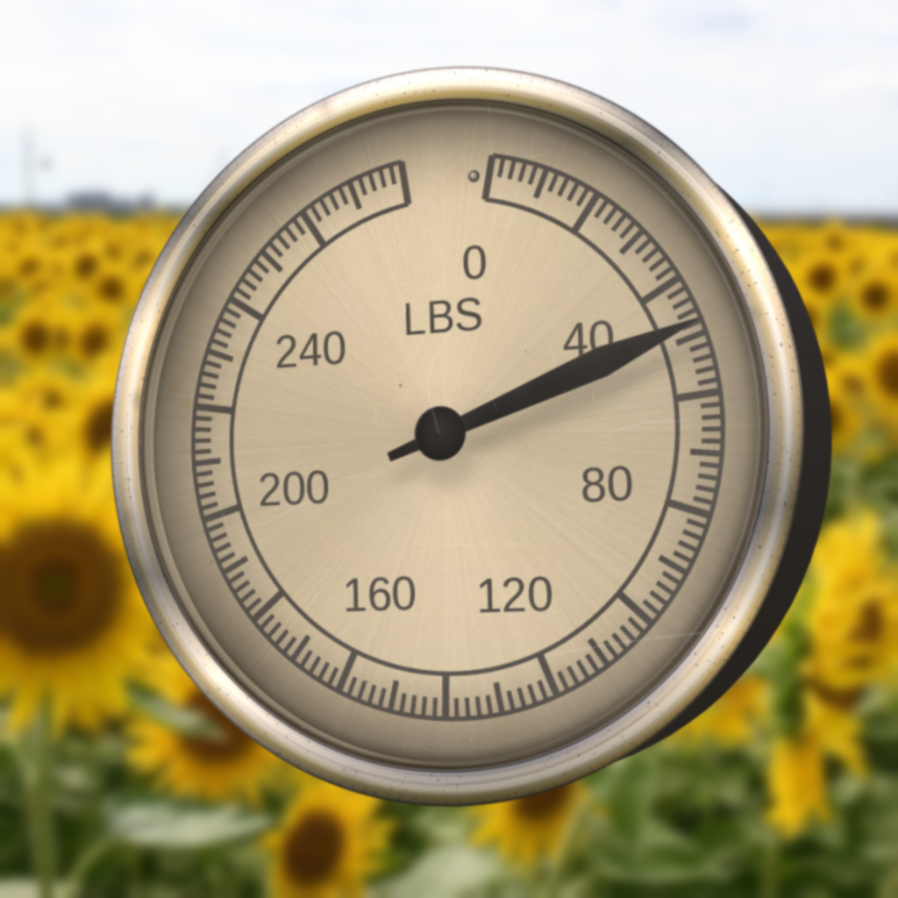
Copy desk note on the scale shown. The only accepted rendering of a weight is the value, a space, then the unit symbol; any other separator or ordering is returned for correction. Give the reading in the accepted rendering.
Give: 48 lb
